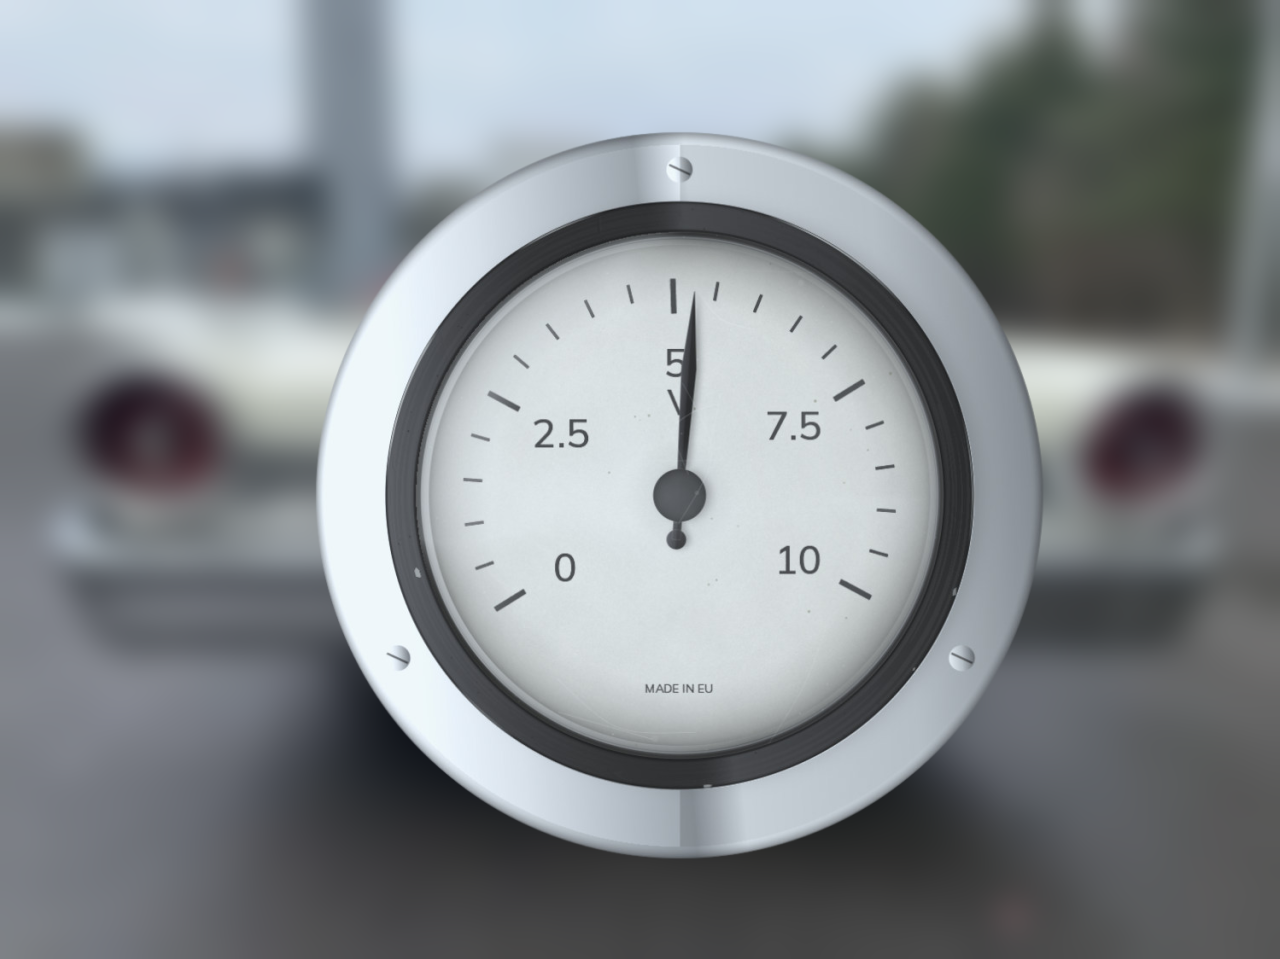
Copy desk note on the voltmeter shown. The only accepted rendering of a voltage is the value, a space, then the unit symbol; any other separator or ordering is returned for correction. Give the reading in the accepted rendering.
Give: 5.25 V
